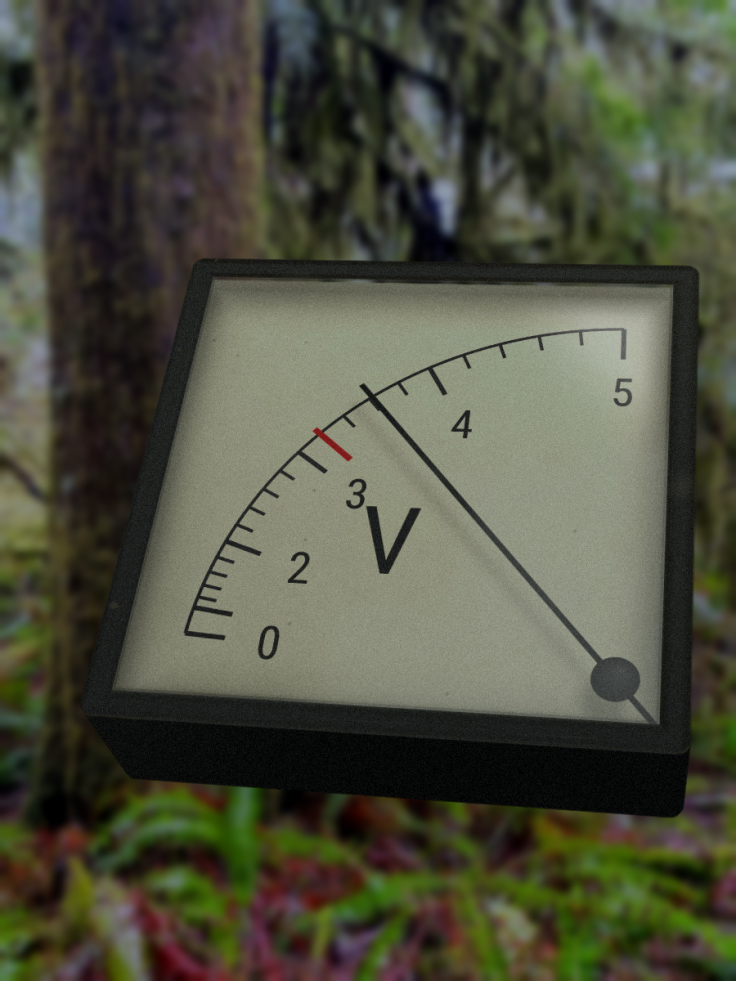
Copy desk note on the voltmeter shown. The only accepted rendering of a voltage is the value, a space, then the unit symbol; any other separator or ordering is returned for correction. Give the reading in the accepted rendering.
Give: 3.6 V
